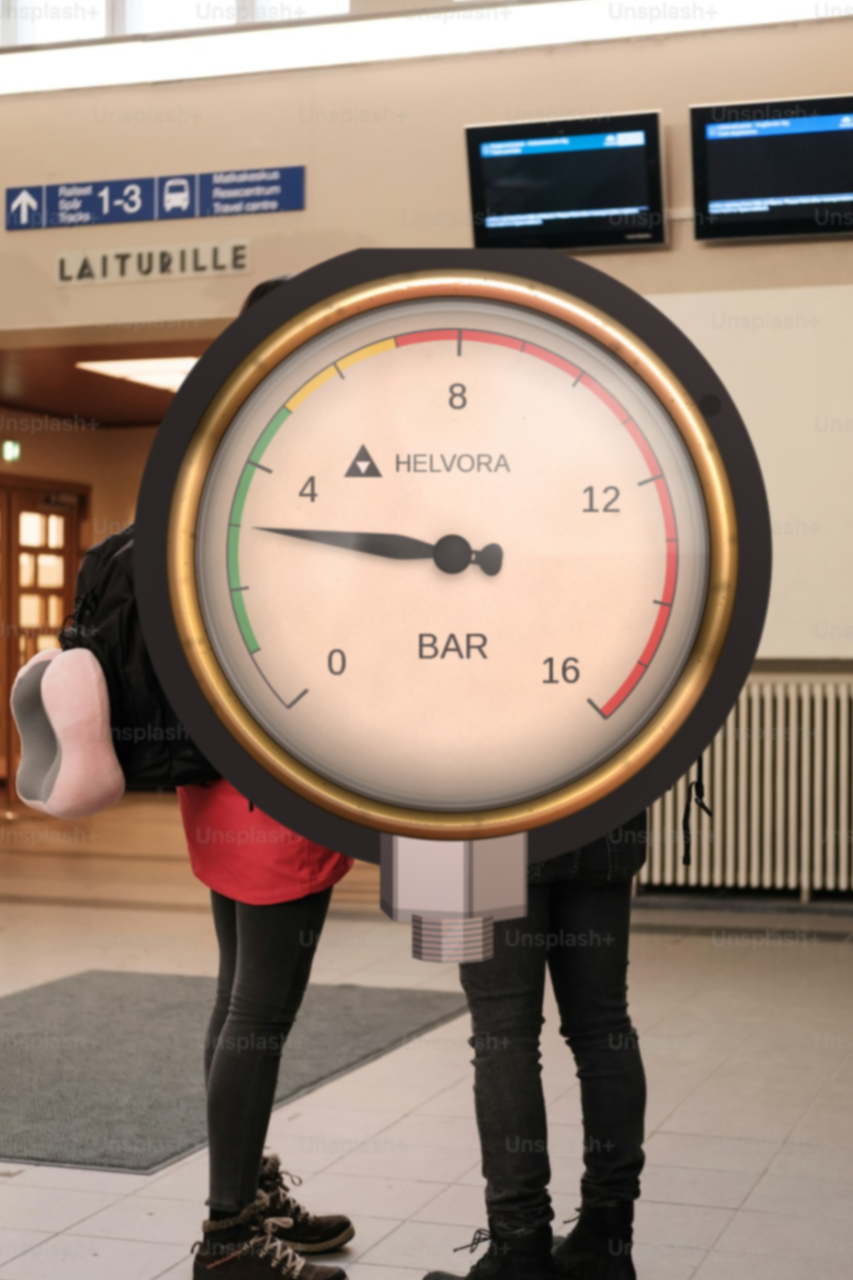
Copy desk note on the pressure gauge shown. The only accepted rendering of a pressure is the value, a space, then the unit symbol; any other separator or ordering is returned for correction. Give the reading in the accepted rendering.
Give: 3 bar
